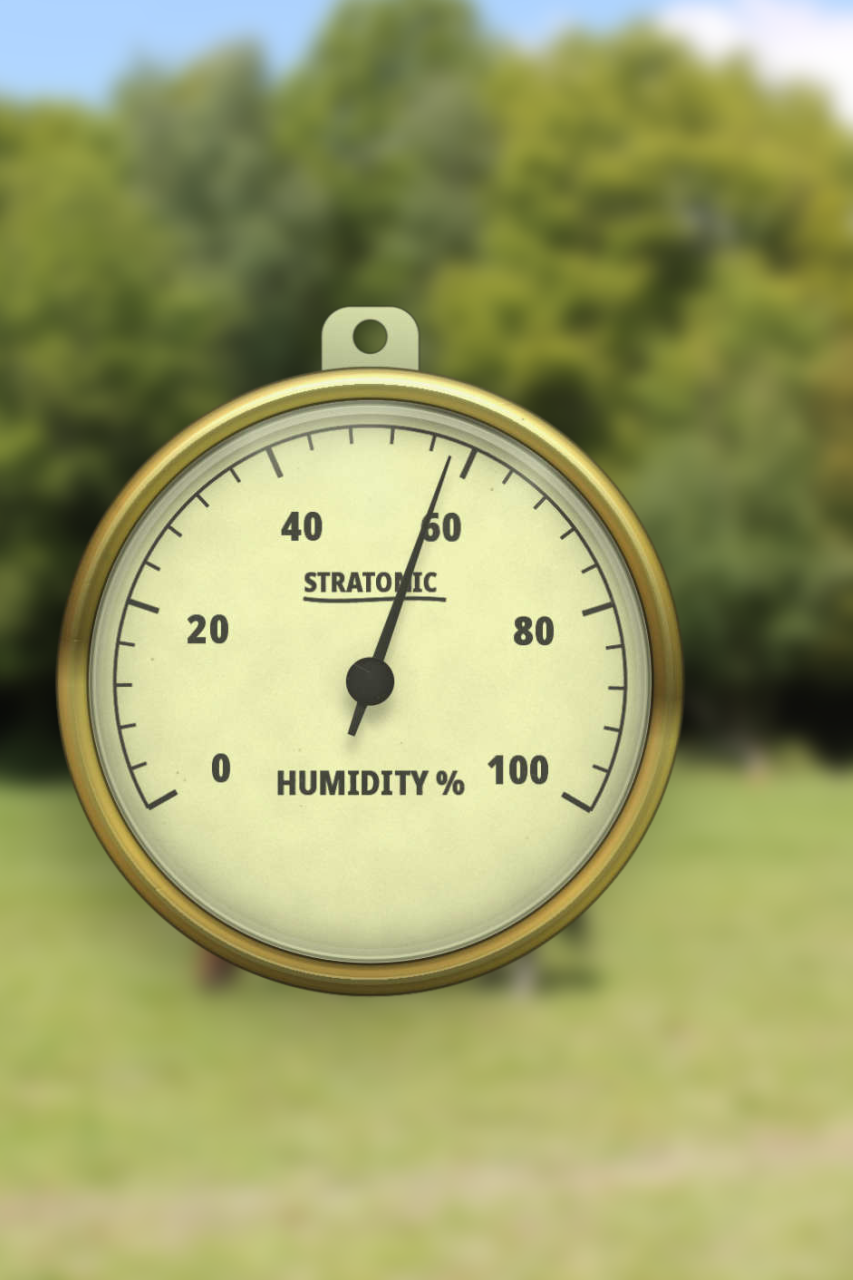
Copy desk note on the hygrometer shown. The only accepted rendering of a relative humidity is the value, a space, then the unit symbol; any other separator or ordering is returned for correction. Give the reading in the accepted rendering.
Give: 58 %
